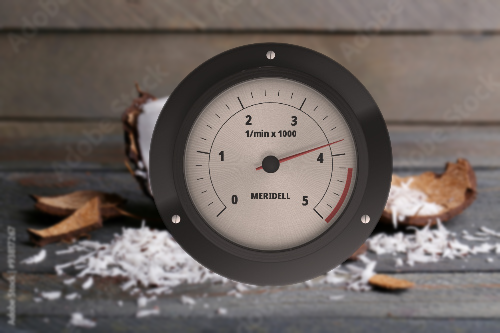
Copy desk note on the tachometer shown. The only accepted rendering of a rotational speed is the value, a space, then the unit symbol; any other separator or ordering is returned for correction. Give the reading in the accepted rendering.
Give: 3800 rpm
